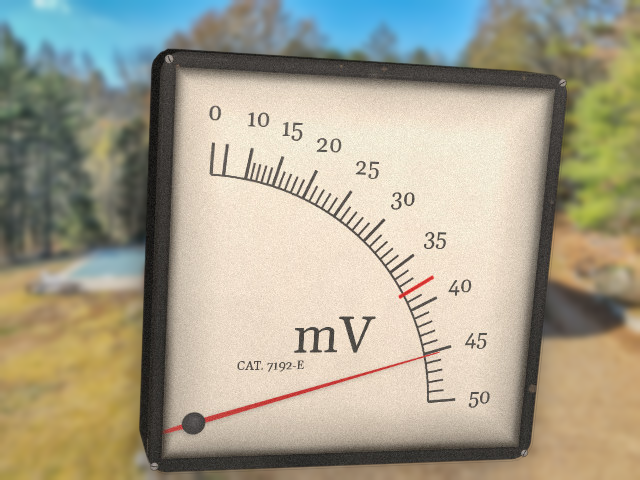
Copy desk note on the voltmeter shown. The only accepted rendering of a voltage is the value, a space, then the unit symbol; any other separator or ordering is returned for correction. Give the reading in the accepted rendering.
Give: 45 mV
